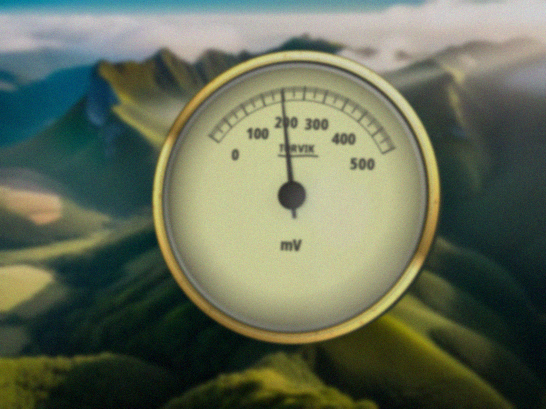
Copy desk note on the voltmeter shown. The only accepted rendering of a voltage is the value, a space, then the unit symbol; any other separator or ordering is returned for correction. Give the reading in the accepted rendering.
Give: 200 mV
